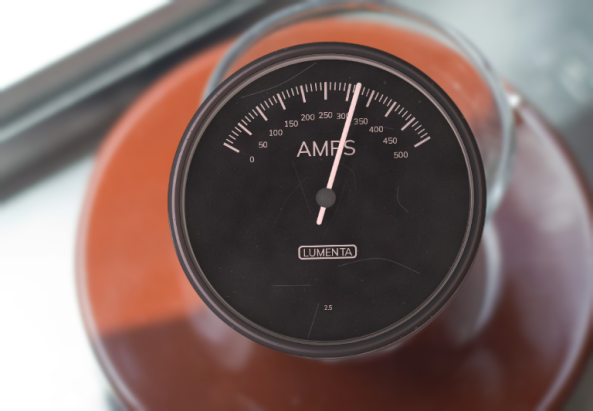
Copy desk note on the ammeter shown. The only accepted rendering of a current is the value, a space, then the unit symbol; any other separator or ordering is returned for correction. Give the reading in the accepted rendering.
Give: 320 A
